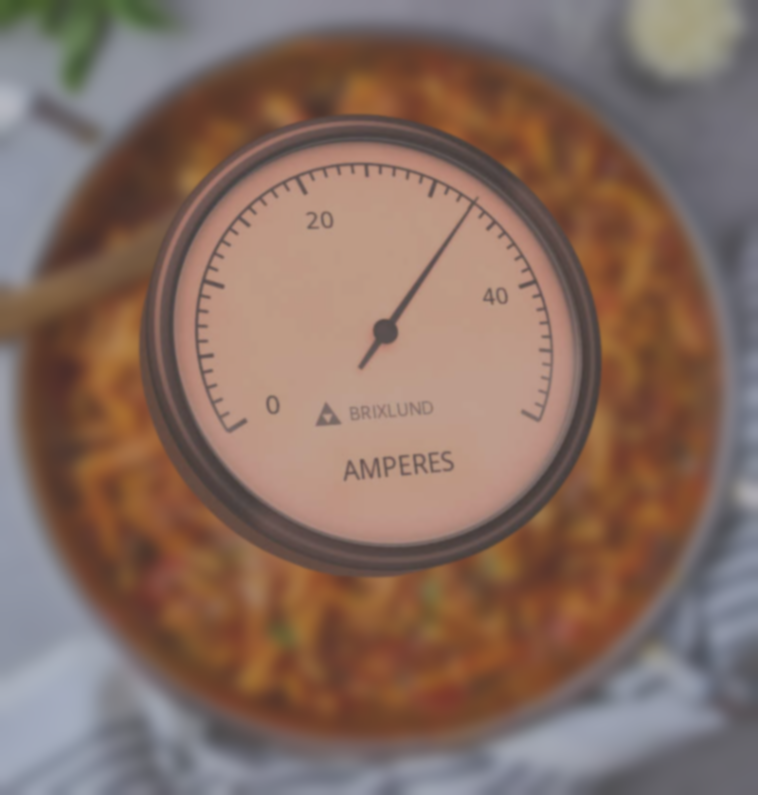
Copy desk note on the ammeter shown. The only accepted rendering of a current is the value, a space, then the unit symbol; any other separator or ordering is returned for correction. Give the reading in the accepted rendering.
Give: 33 A
